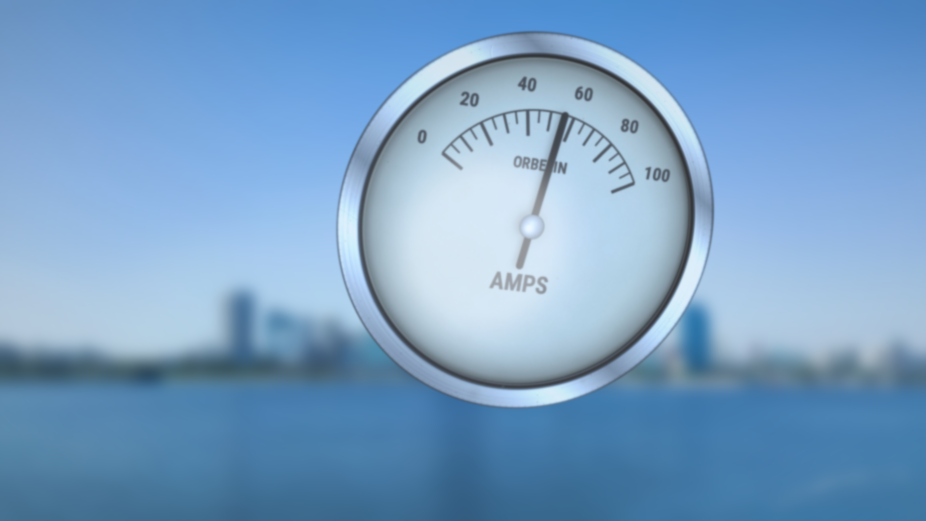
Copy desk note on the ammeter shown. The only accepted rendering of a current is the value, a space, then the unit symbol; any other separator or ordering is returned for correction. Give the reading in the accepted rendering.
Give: 55 A
